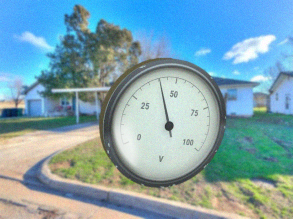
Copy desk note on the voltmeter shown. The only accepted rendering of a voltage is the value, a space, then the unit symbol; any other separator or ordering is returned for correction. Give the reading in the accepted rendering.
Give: 40 V
